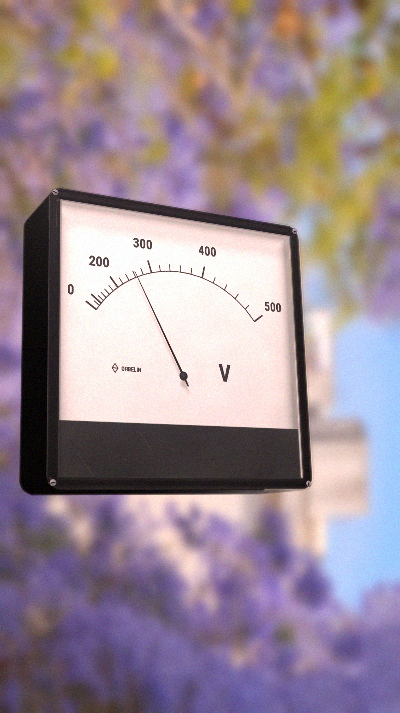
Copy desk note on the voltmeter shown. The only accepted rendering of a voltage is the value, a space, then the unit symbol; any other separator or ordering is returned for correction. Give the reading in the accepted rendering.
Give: 260 V
